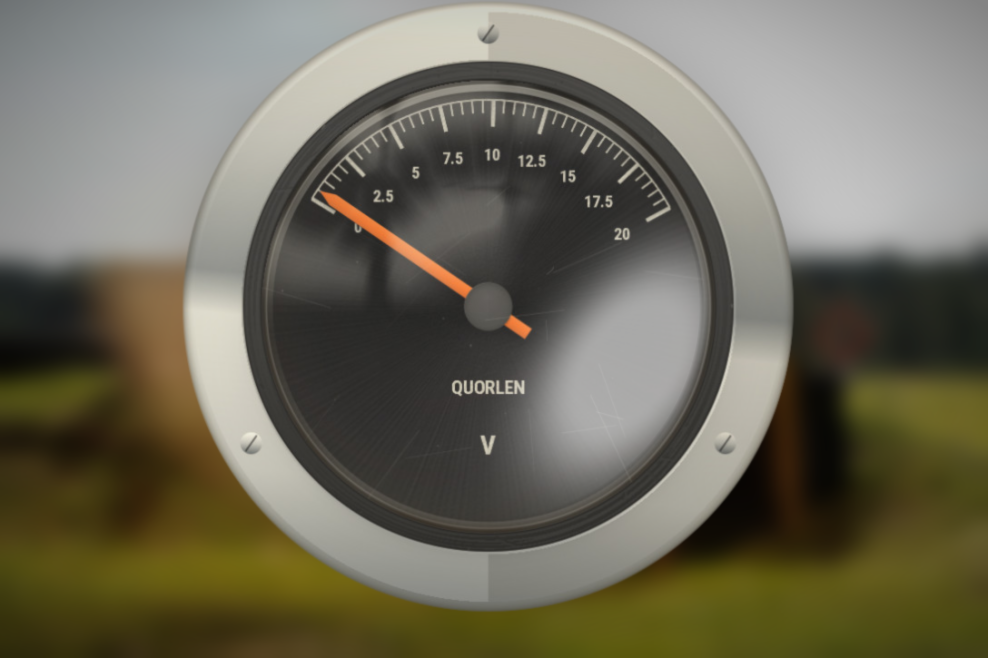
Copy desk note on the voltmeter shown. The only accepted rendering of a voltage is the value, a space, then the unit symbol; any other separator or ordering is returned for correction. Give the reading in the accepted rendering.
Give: 0.5 V
